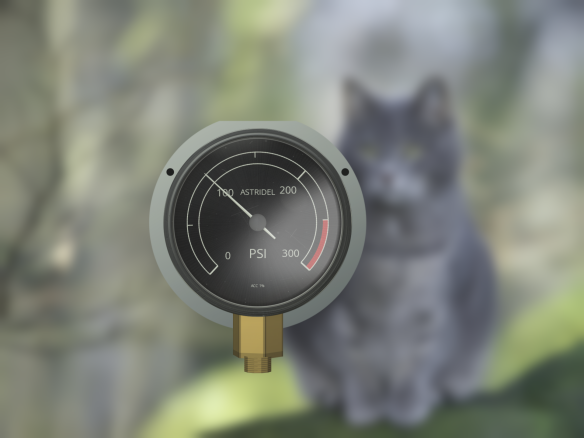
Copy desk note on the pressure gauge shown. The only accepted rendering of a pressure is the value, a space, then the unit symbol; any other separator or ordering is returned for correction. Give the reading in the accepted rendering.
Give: 100 psi
